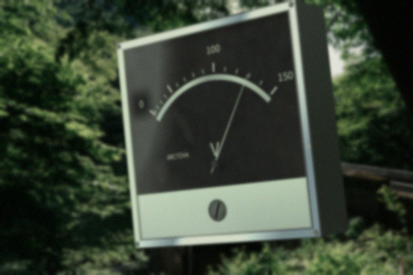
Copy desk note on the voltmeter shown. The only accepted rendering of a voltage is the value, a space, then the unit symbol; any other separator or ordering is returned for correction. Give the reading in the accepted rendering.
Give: 130 V
